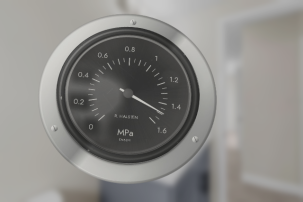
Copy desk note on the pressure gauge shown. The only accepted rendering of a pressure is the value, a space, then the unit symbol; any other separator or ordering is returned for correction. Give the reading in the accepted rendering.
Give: 1.5 MPa
